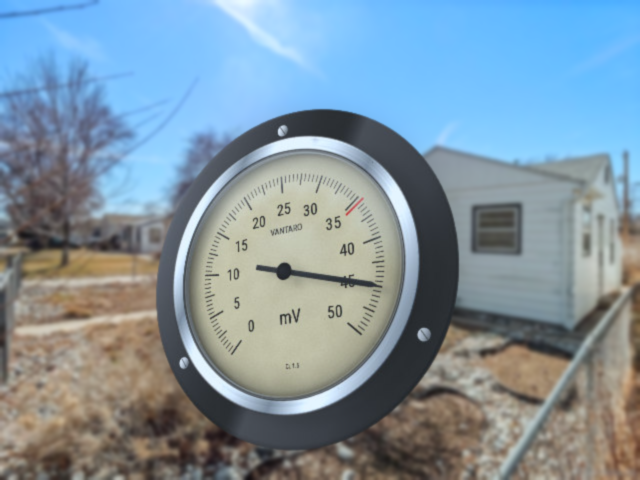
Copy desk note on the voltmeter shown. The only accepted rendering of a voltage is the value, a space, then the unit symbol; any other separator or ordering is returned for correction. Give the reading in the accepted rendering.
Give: 45 mV
